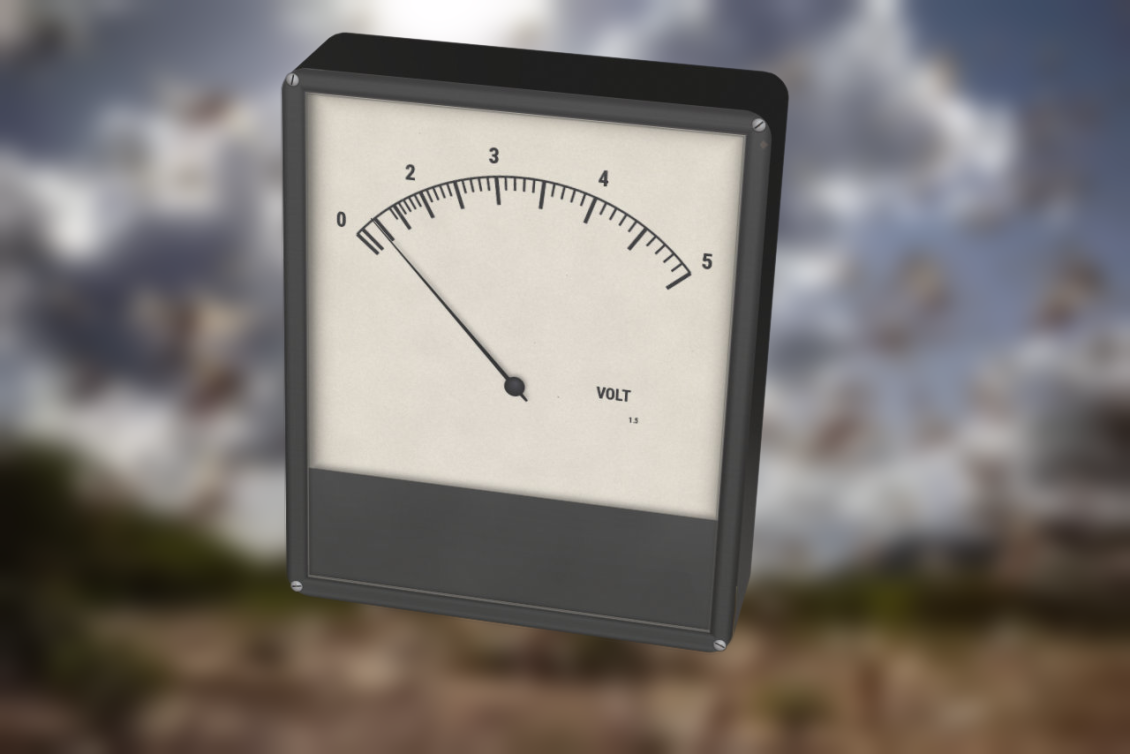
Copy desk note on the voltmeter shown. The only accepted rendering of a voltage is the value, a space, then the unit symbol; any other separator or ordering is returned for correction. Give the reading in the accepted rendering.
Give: 1 V
